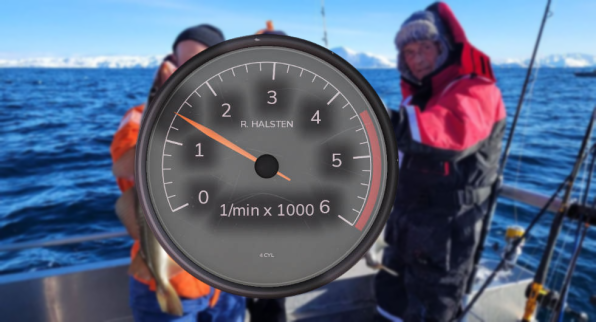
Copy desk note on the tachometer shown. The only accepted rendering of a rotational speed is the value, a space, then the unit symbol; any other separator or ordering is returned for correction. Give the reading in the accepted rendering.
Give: 1400 rpm
